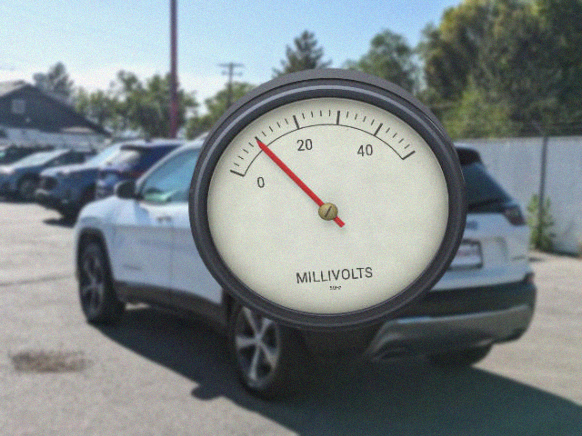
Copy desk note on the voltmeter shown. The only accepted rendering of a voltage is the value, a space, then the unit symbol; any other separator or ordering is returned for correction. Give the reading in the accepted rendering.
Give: 10 mV
